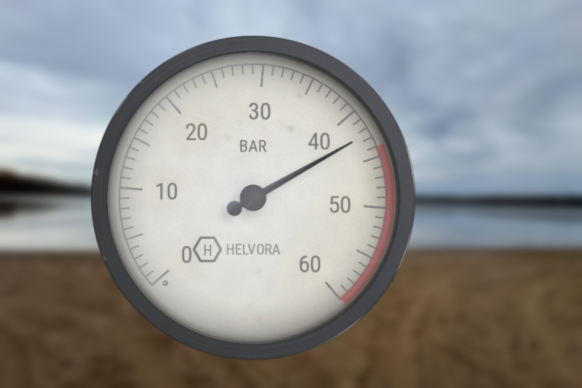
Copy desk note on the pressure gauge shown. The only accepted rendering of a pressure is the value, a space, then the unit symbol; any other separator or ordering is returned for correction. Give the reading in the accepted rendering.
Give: 42.5 bar
